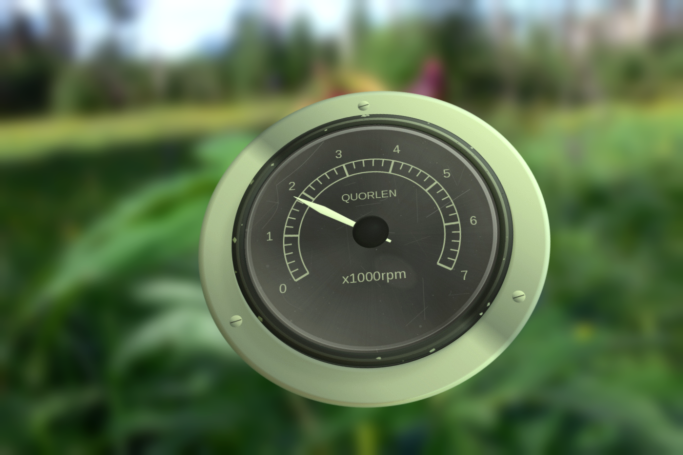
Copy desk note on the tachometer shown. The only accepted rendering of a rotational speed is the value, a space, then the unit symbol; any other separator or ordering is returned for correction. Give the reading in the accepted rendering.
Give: 1800 rpm
